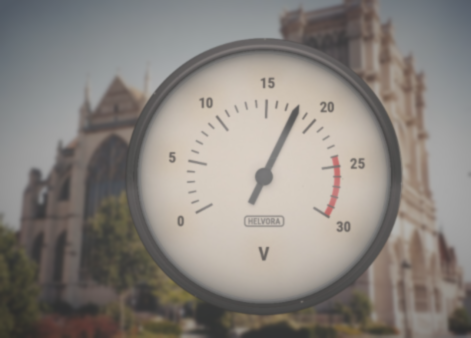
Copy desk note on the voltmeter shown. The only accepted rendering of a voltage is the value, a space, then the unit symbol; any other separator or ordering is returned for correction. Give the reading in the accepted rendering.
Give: 18 V
